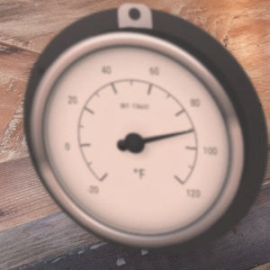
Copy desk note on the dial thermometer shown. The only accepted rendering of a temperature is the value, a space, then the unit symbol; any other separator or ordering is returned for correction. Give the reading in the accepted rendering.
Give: 90 °F
